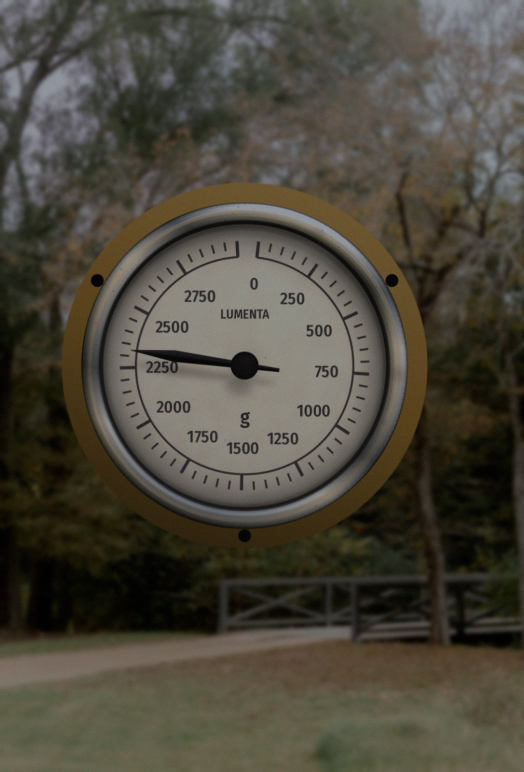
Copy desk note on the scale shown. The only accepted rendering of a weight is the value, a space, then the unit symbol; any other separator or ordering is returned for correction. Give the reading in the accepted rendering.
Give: 2325 g
